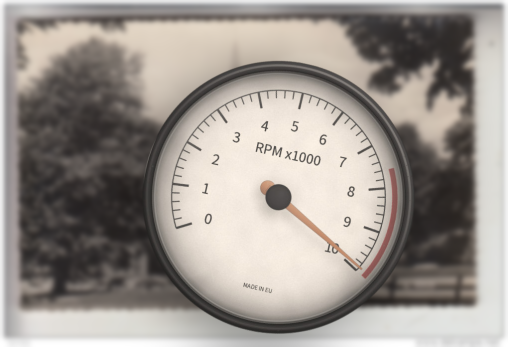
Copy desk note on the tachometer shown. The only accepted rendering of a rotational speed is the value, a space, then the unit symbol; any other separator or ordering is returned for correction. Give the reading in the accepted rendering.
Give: 9900 rpm
